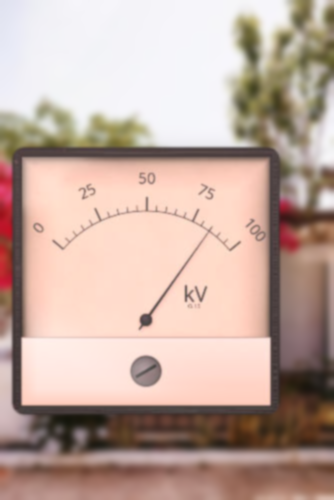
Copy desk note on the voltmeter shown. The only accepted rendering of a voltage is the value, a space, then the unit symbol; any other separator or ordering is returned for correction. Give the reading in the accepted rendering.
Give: 85 kV
